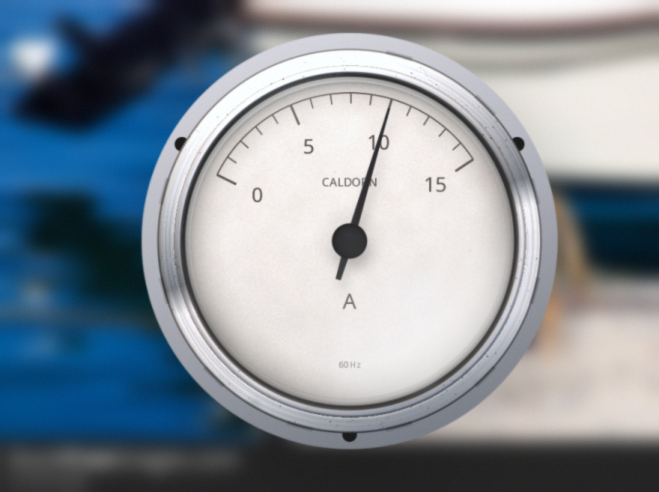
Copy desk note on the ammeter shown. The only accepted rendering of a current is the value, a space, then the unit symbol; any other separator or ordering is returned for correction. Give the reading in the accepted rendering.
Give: 10 A
